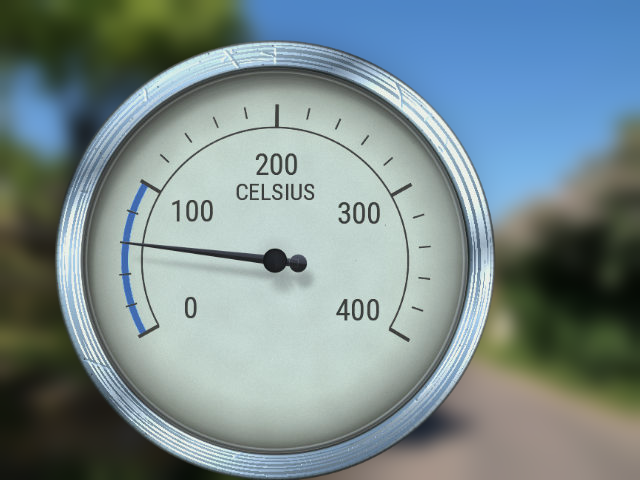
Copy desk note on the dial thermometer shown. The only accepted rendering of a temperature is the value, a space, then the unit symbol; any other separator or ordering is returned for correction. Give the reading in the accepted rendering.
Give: 60 °C
